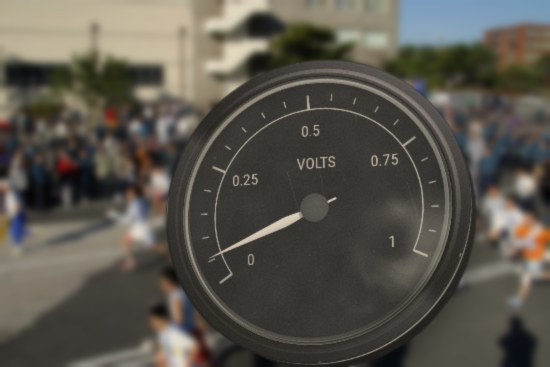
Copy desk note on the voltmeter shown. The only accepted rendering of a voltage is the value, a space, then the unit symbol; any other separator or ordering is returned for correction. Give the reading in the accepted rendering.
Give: 0.05 V
